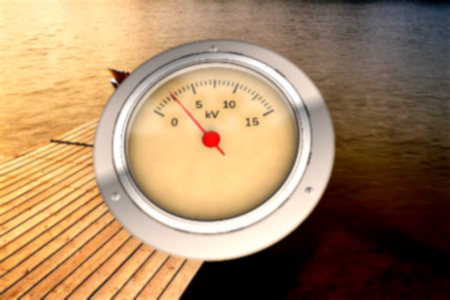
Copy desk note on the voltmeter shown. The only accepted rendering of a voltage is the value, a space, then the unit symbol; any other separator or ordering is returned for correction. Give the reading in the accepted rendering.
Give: 2.5 kV
